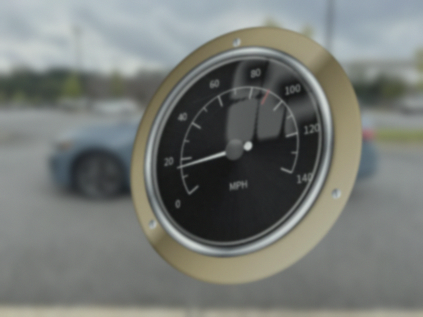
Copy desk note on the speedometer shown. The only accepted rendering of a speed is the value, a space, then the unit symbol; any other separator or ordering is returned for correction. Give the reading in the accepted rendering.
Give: 15 mph
